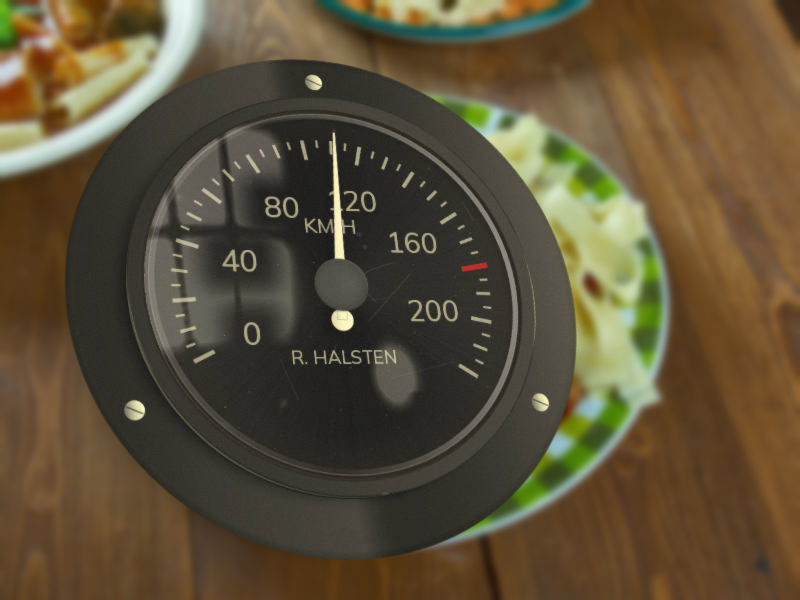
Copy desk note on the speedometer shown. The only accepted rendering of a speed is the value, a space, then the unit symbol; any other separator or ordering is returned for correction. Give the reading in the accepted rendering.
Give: 110 km/h
